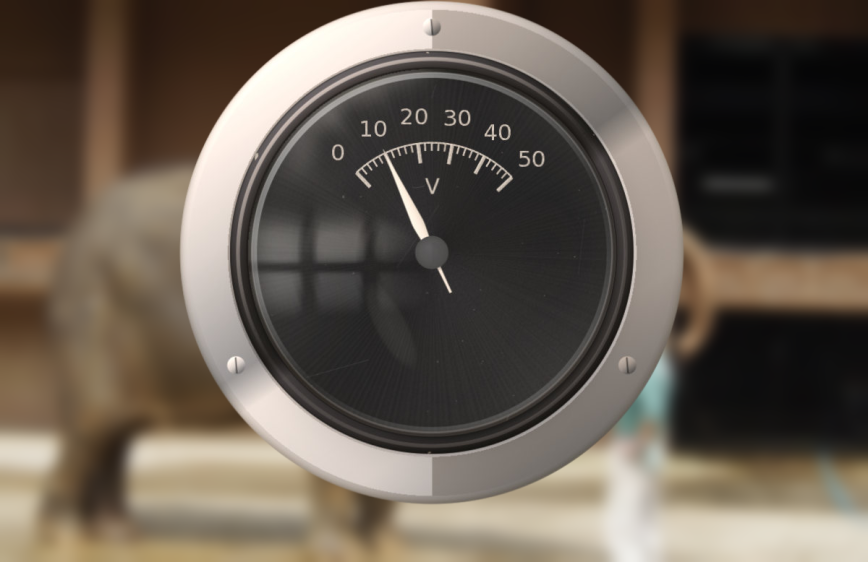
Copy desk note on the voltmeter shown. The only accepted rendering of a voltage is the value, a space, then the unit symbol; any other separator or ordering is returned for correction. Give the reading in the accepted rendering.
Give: 10 V
